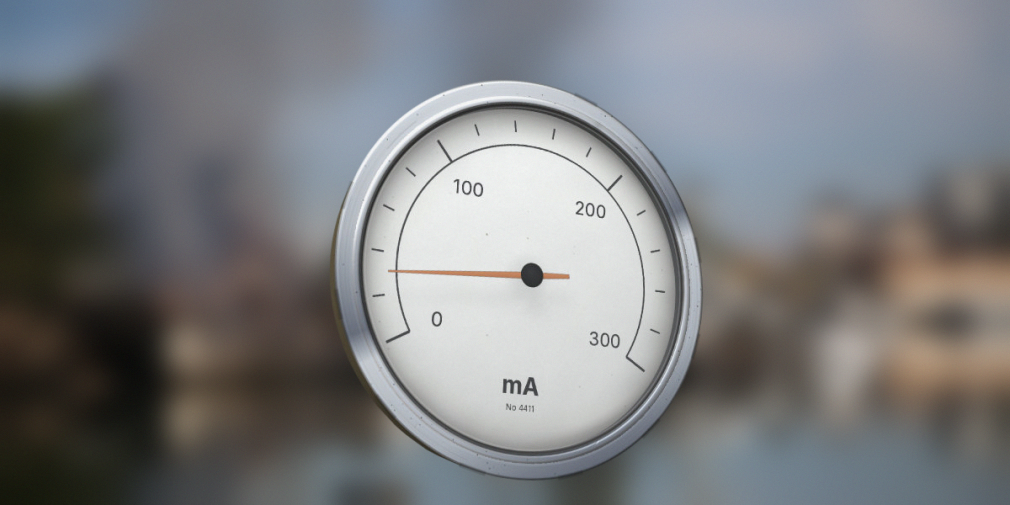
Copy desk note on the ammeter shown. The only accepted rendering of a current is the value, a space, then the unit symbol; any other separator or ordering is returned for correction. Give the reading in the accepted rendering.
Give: 30 mA
